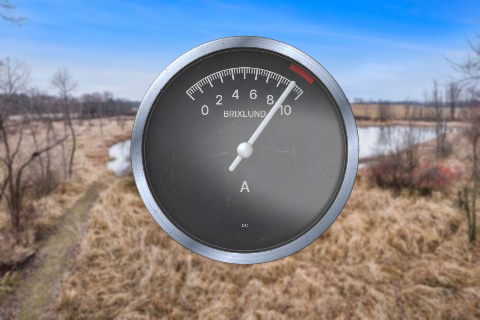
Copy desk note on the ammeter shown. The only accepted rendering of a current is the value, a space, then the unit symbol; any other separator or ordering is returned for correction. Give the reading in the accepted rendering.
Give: 9 A
